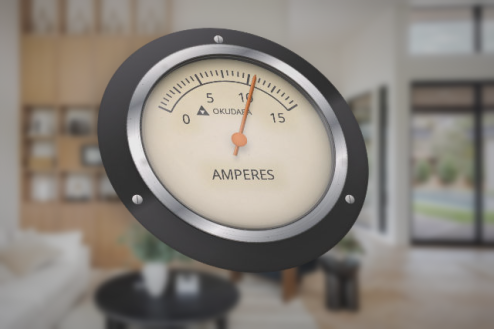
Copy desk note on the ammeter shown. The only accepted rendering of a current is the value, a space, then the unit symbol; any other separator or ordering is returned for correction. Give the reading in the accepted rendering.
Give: 10.5 A
